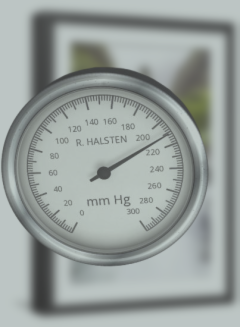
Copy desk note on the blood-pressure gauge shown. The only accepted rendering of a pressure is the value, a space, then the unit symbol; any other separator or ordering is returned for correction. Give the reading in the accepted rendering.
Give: 210 mmHg
